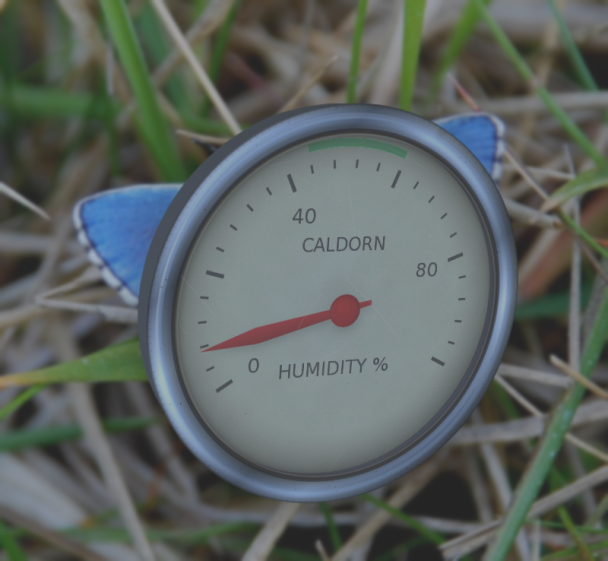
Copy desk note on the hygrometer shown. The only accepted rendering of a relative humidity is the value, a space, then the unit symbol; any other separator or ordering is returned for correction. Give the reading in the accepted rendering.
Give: 8 %
